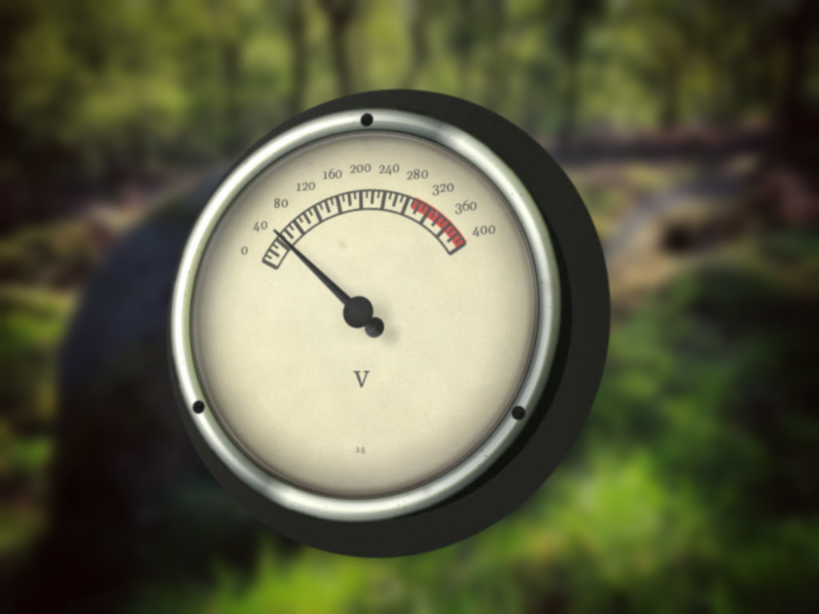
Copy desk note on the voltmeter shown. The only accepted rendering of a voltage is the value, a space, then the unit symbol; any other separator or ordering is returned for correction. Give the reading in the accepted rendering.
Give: 50 V
